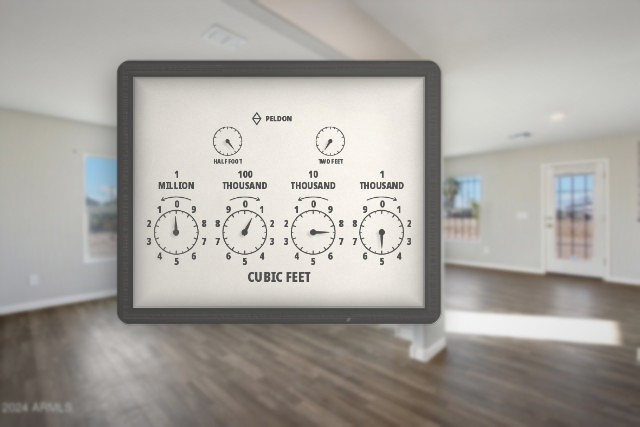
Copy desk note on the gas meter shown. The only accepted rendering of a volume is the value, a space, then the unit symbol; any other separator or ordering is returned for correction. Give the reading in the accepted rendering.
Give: 7500 ft³
